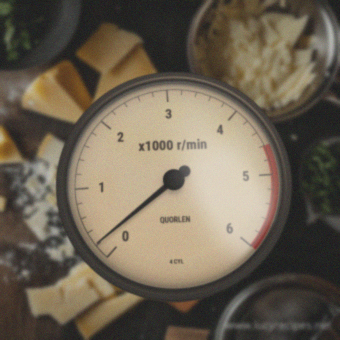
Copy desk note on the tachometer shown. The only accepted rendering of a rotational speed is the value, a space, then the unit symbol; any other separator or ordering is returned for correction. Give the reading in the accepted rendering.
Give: 200 rpm
